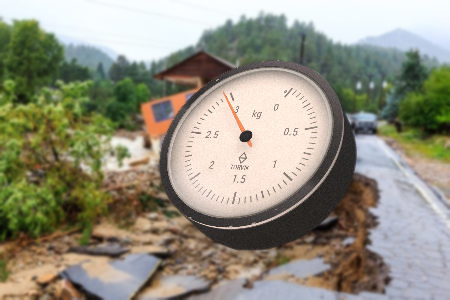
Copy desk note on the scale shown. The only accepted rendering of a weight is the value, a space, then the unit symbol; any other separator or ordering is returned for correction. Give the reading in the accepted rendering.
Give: 2.95 kg
